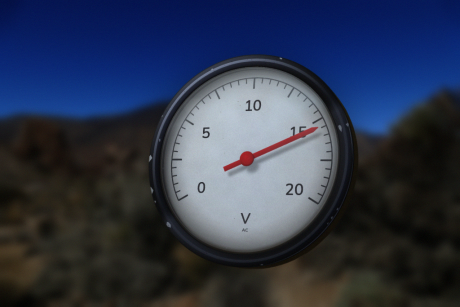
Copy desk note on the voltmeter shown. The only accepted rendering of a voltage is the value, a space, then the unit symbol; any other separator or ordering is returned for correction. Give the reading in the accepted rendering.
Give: 15.5 V
